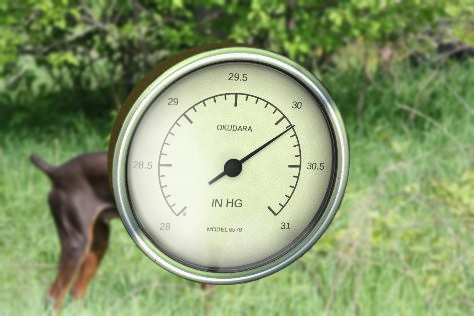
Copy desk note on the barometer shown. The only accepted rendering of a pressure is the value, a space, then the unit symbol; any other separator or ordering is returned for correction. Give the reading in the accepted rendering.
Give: 30.1 inHg
